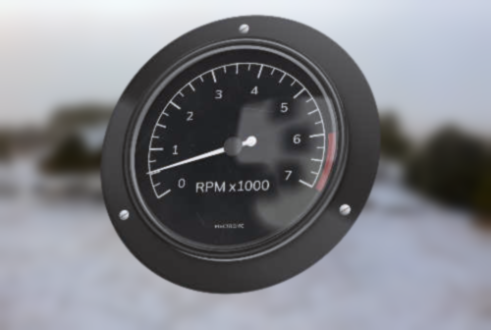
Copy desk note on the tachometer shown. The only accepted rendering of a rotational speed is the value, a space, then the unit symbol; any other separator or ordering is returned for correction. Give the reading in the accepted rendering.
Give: 500 rpm
